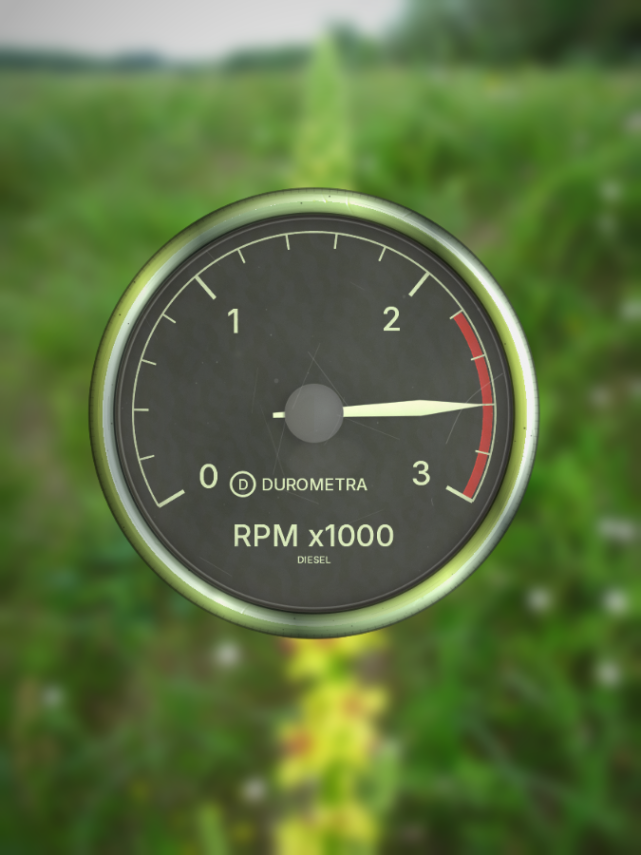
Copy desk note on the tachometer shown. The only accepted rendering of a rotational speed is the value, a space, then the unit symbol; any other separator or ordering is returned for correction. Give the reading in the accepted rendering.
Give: 2600 rpm
